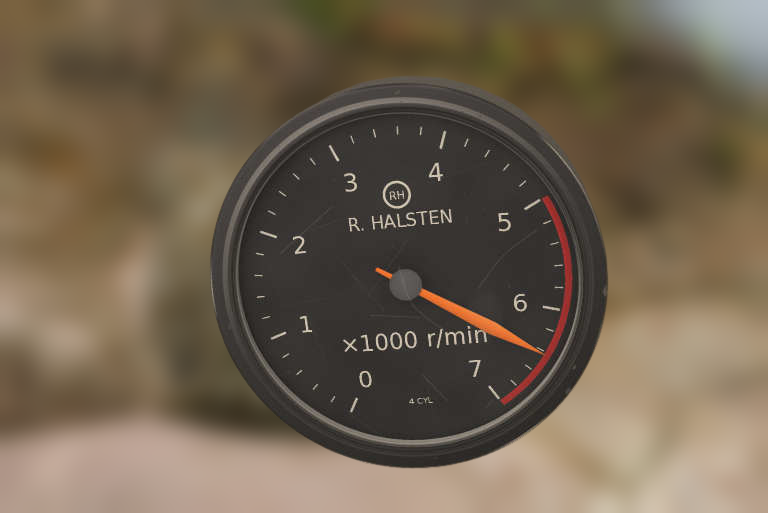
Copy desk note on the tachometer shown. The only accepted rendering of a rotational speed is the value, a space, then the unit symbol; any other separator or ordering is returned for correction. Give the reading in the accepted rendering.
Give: 6400 rpm
